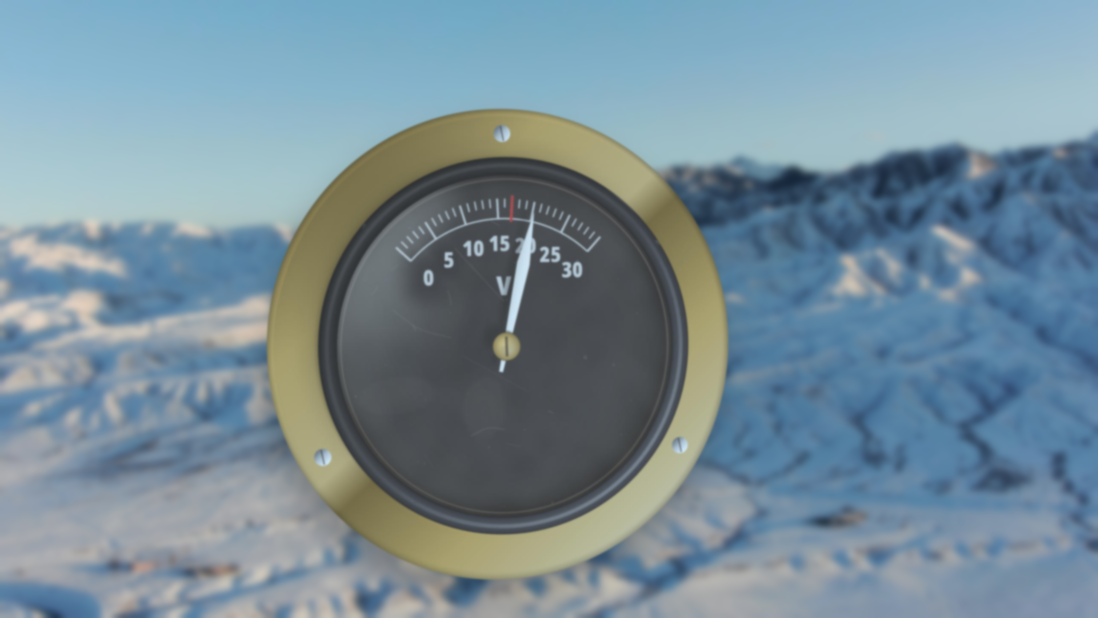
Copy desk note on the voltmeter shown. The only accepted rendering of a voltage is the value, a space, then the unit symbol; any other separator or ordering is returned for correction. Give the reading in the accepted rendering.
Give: 20 V
